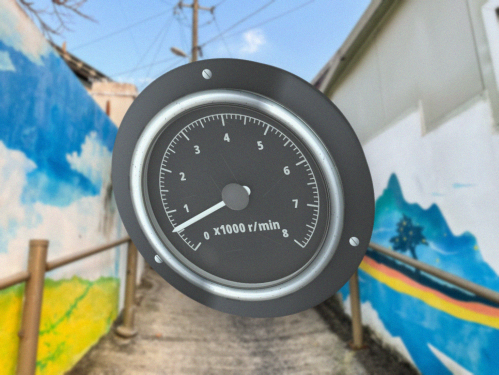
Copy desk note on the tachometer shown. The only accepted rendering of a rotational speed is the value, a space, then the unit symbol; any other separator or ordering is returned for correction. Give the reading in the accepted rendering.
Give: 600 rpm
